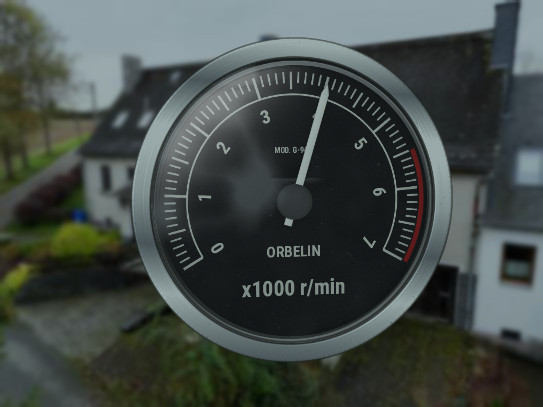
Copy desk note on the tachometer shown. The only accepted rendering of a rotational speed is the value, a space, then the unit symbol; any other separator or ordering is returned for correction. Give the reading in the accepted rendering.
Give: 4000 rpm
